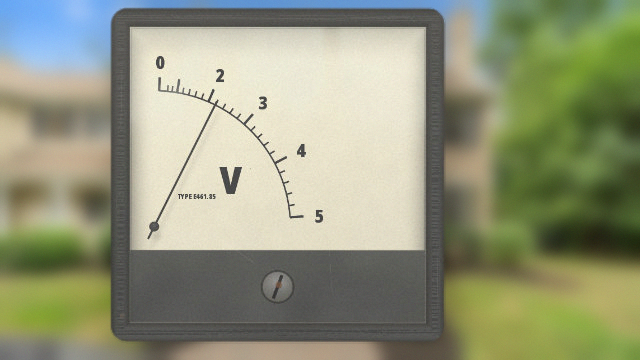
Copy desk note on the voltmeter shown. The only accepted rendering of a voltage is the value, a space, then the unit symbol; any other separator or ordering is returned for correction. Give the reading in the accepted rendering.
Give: 2.2 V
